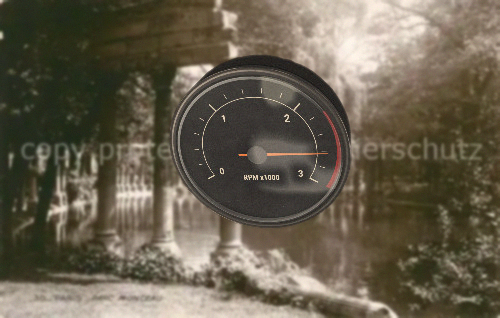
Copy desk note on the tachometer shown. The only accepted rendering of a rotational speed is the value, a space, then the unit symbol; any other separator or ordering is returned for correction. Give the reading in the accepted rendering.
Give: 2600 rpm
